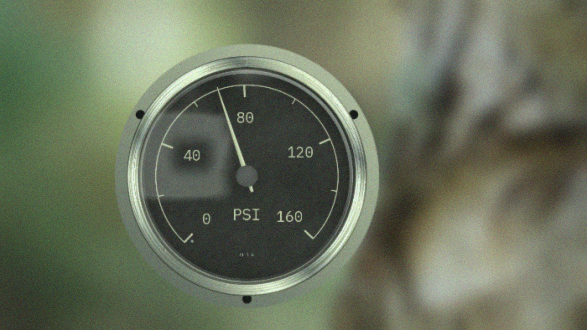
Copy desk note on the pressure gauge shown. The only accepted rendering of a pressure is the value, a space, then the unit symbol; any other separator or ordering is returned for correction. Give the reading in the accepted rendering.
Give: 70 psi
